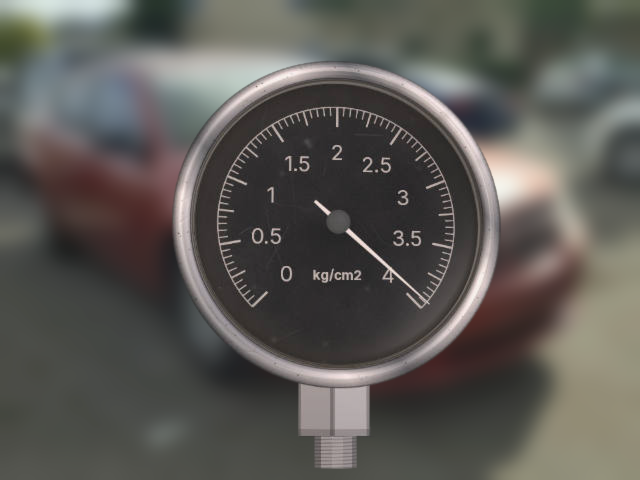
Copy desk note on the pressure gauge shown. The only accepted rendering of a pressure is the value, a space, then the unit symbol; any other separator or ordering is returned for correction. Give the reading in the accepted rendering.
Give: 3.95 kg/cm²
